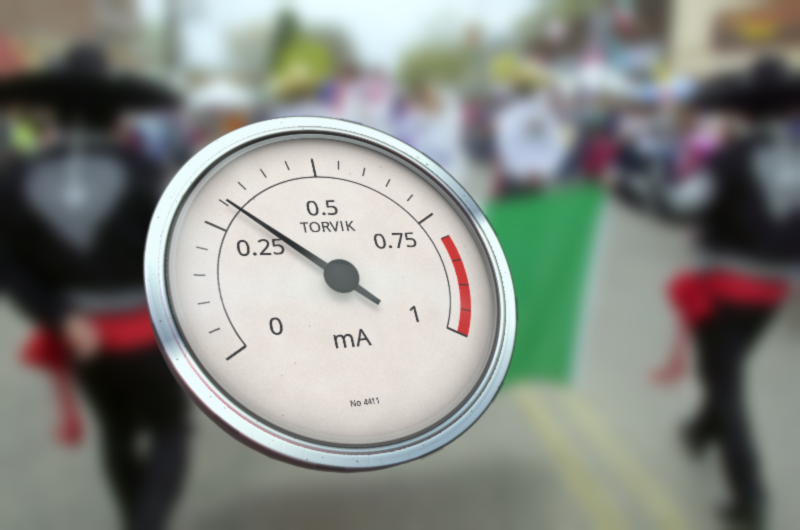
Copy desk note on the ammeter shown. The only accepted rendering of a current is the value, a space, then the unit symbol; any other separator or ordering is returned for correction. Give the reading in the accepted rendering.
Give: 0.3 mA
